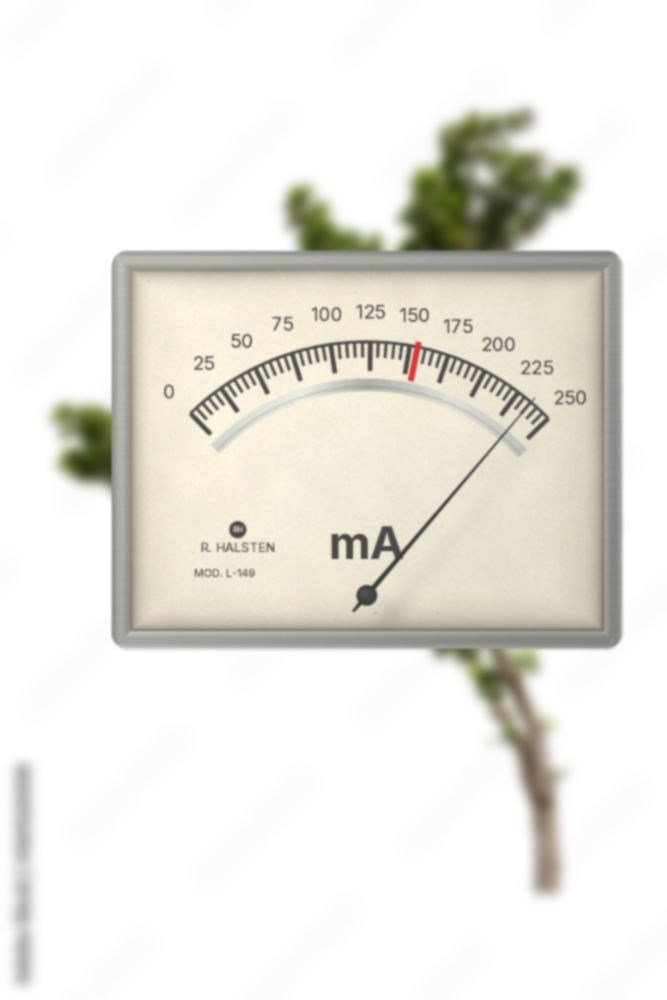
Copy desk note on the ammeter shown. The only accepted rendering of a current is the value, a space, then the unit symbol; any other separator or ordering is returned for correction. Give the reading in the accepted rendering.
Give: 235 mA
